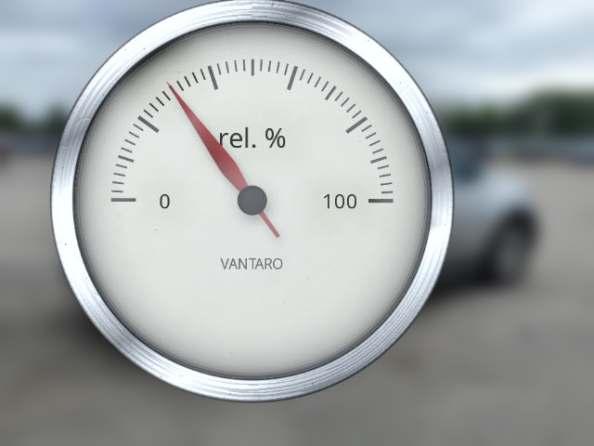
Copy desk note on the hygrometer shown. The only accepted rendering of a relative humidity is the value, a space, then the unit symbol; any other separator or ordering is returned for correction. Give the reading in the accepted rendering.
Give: 30 %
